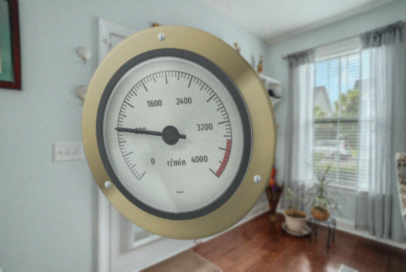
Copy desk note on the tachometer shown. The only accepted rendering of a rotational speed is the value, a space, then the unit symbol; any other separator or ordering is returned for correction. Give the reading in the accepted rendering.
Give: 800 rpm
